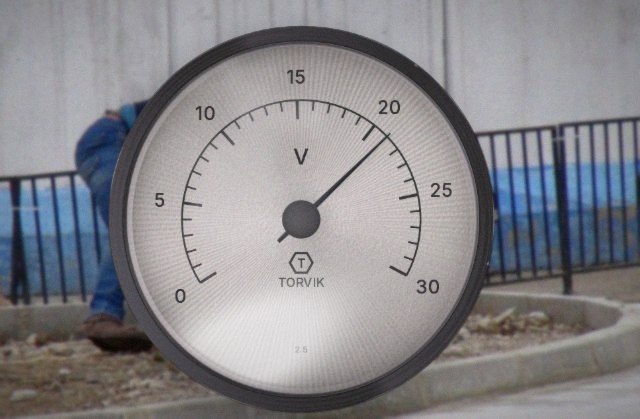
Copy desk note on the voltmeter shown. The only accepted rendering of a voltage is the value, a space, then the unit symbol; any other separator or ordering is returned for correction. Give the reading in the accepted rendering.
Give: 21 V
